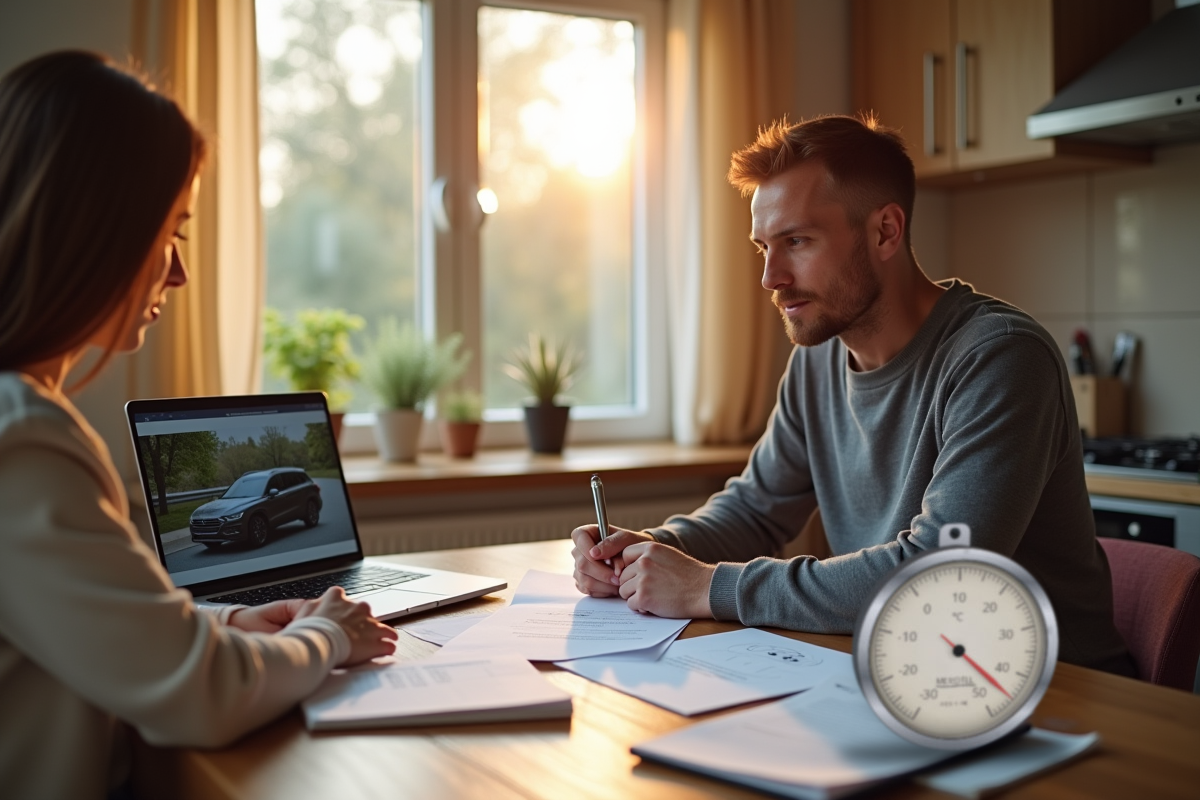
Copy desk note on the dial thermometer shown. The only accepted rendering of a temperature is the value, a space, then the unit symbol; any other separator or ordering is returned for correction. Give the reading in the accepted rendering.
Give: 45 °C
